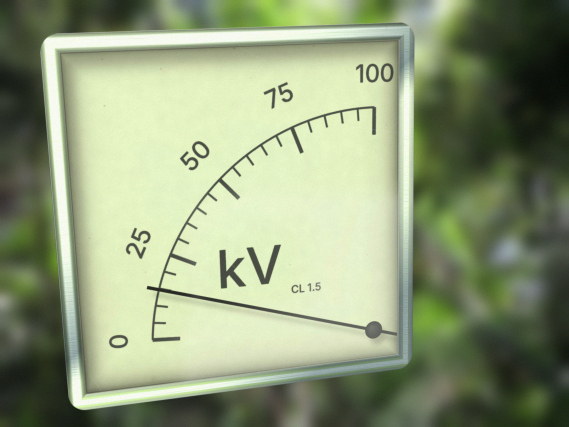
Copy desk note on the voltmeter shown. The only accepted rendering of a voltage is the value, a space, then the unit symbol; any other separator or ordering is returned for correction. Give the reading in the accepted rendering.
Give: 15 kV
